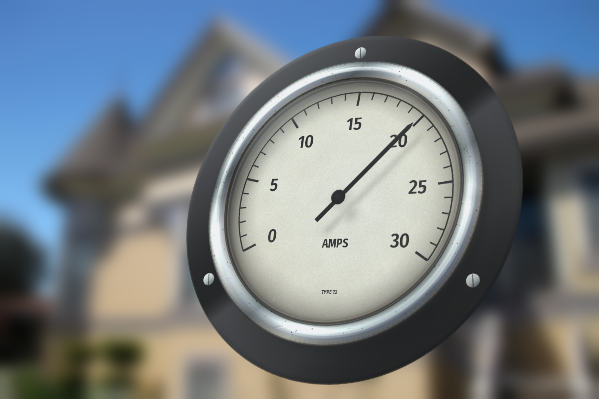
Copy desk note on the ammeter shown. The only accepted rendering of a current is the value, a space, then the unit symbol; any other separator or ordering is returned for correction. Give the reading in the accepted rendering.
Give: 20 A
